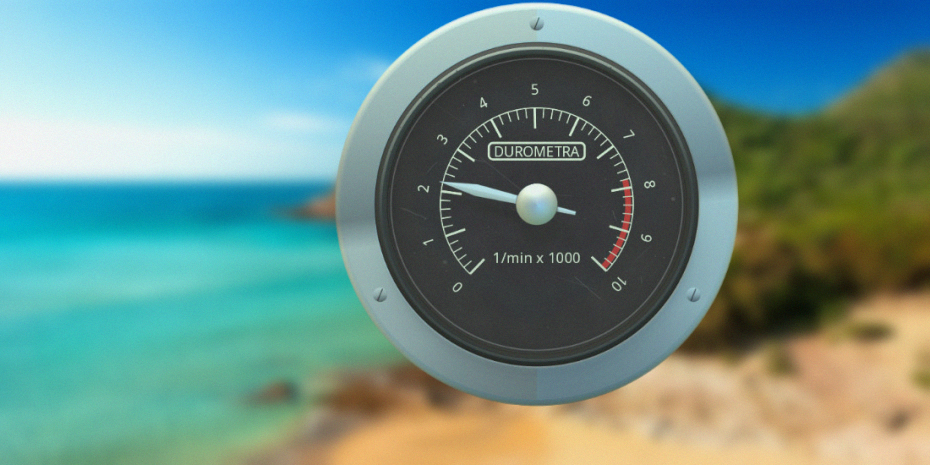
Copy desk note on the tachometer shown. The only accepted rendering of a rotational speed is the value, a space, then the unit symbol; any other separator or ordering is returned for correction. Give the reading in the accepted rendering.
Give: 2200 rpm
